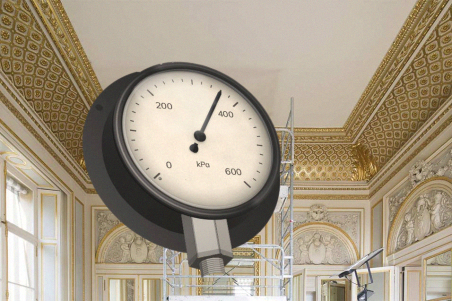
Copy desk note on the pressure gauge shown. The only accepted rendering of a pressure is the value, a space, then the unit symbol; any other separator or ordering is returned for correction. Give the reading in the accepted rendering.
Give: 360 kPa
